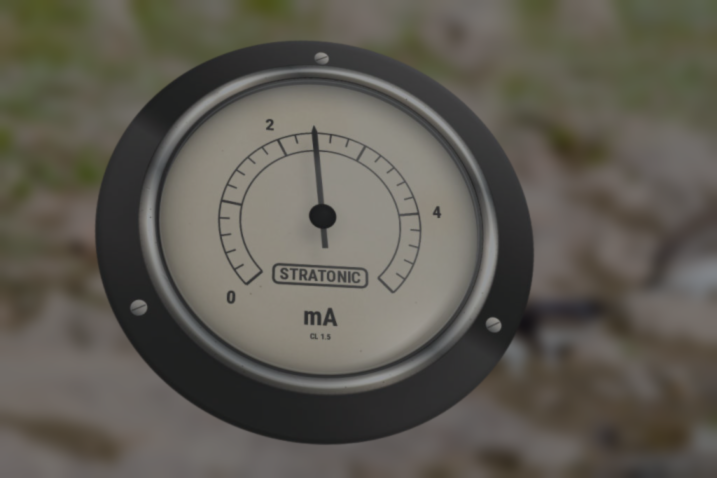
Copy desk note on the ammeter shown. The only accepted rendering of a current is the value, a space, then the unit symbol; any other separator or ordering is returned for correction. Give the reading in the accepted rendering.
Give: 2.4 mA
